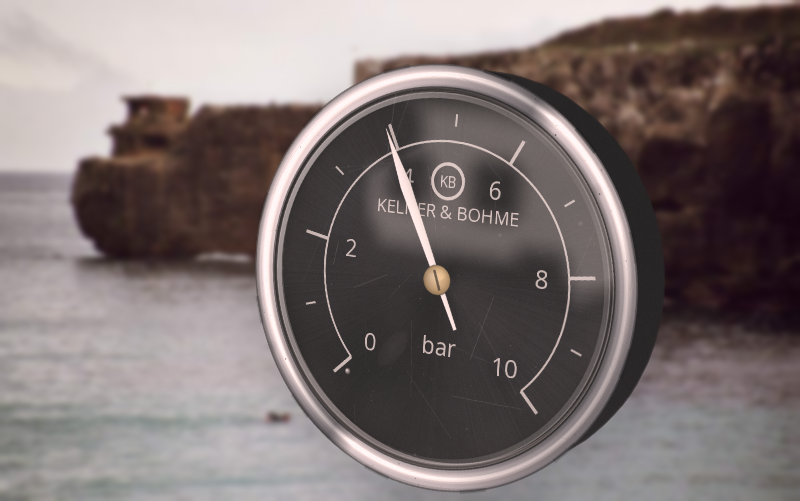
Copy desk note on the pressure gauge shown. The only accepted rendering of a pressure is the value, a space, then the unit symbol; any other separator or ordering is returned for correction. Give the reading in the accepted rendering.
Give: 4 bar
